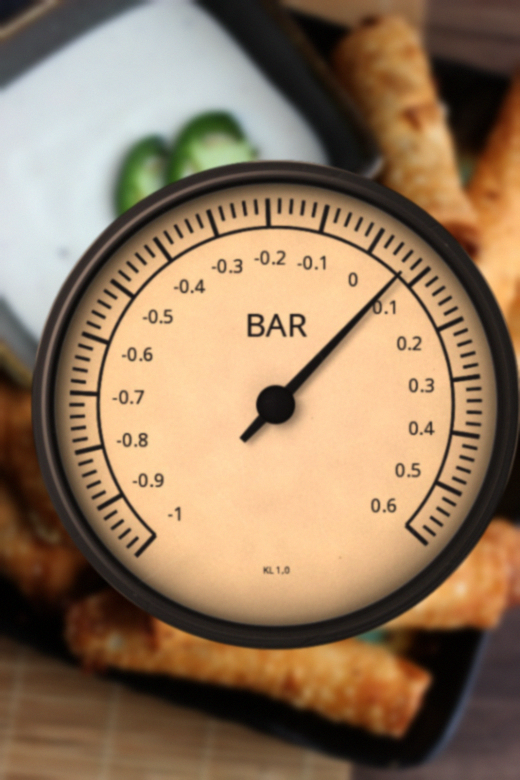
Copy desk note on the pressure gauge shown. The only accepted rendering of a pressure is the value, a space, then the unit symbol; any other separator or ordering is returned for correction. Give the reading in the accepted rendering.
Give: 0.07 bar
